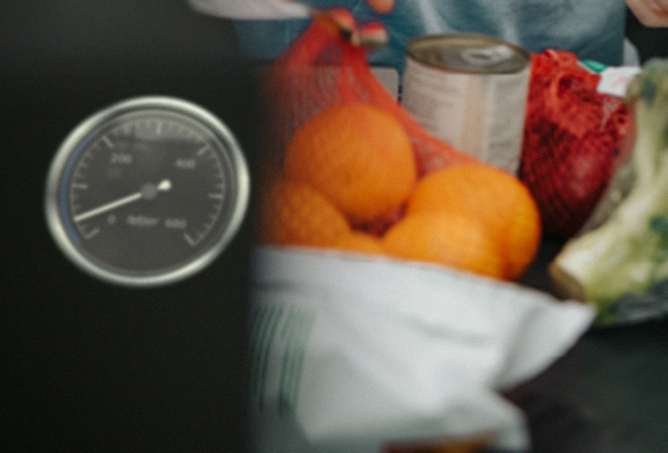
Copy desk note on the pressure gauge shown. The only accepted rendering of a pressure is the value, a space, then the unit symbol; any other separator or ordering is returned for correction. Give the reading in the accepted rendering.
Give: 40 psi
